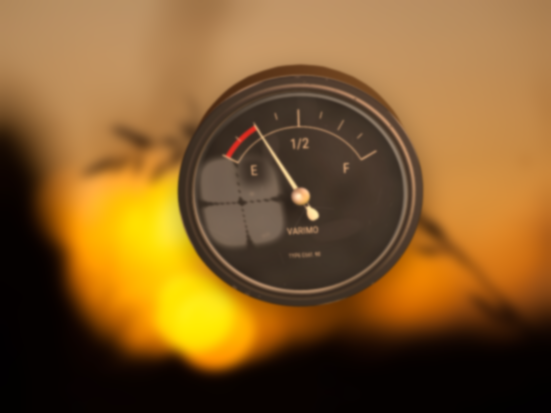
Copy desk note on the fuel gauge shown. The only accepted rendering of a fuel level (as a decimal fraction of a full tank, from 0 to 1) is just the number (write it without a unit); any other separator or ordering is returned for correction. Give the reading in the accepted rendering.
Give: 0.25
